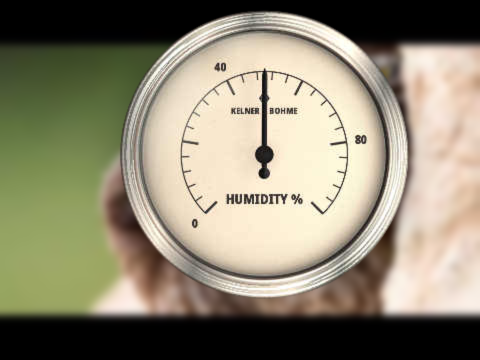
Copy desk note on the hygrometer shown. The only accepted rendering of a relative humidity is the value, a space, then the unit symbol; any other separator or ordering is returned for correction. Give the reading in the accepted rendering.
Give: 50 %
